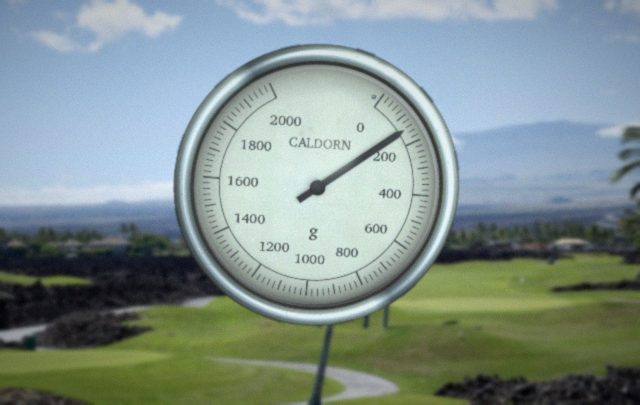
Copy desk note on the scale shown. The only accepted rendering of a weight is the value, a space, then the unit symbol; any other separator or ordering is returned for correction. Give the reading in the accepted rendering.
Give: 140 g
